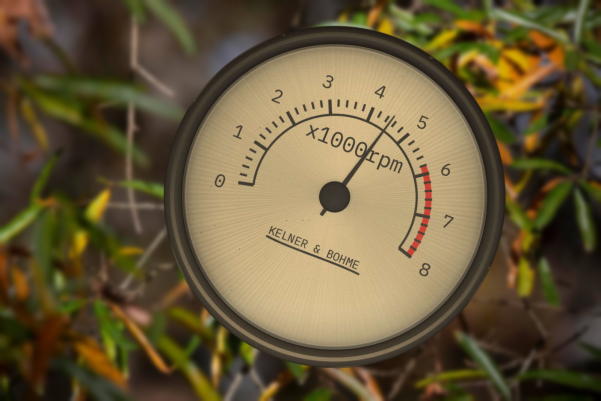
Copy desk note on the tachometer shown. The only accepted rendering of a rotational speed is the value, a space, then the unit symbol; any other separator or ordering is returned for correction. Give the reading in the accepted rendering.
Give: 4500 rpm
